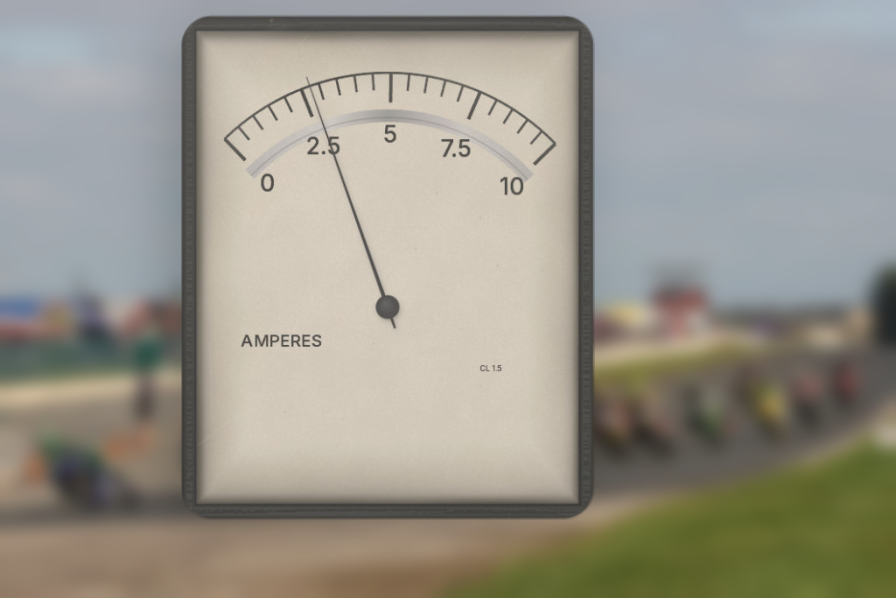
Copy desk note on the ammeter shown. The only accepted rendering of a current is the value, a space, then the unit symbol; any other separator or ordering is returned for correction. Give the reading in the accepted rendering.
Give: 2.75 A
